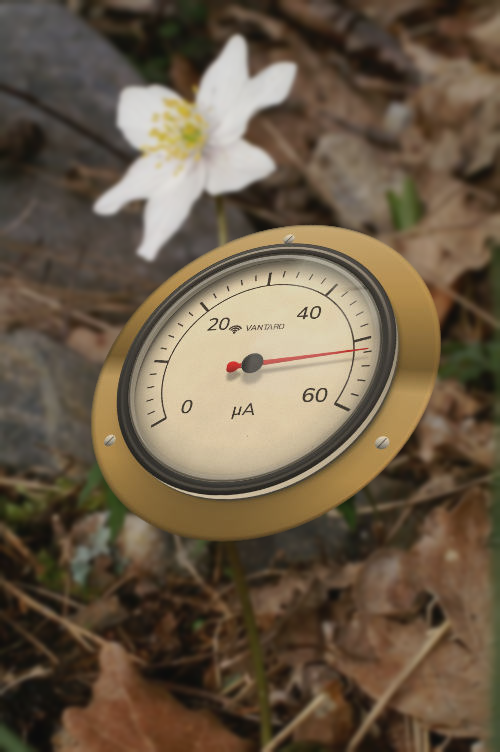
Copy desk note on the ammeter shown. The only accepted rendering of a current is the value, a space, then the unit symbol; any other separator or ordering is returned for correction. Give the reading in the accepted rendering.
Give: 52 µA
